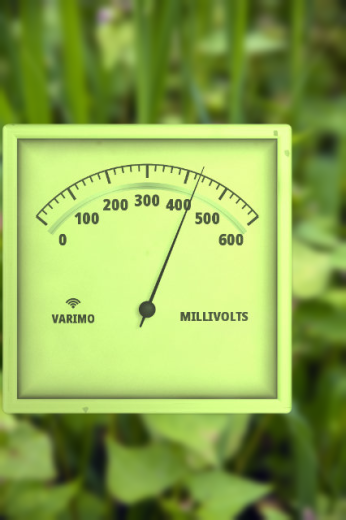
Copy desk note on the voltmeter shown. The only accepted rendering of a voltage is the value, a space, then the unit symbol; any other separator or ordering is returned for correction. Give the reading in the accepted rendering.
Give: 430 mV
